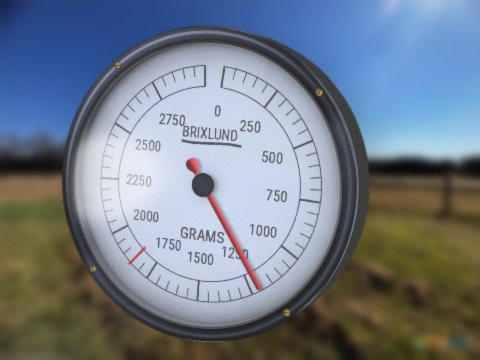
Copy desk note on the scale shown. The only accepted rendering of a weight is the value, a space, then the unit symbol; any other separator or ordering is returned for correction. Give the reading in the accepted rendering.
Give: 1200 g
